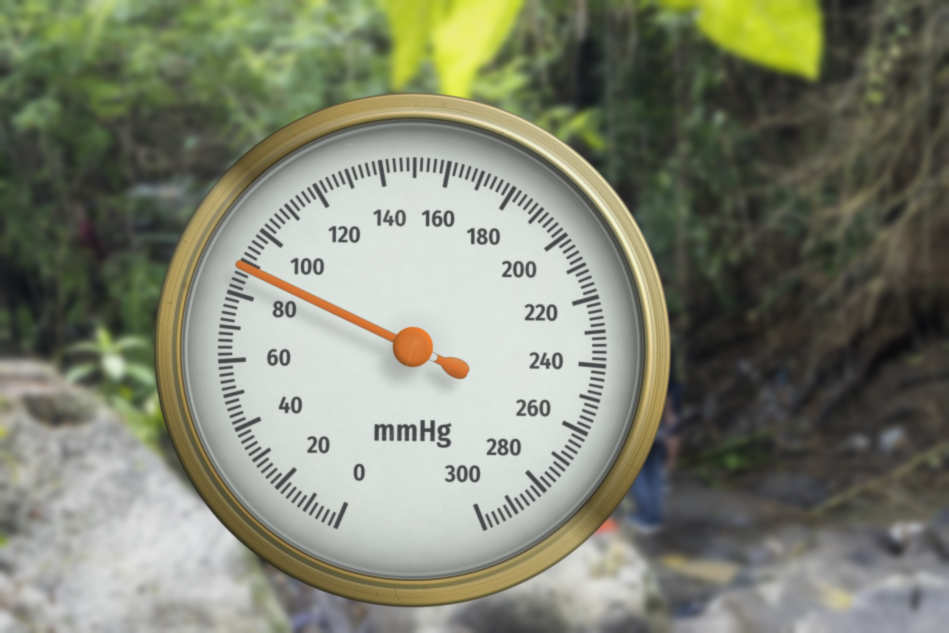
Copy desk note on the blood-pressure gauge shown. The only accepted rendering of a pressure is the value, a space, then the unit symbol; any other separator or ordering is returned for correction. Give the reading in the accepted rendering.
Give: 88 mmHg
